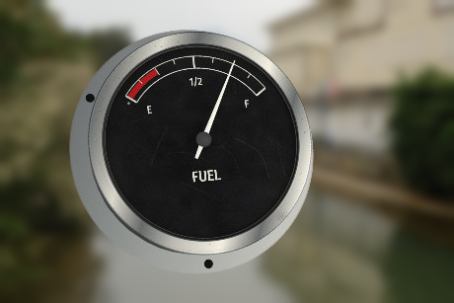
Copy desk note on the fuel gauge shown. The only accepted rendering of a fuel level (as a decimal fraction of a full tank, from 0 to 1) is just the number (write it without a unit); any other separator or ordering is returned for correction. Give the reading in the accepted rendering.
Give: 0.75
